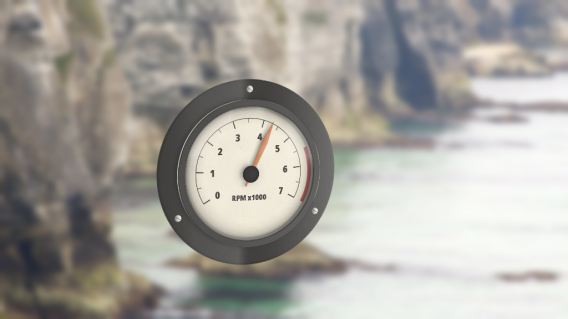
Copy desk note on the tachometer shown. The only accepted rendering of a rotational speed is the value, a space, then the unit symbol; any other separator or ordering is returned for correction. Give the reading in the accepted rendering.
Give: 4250 rpm
